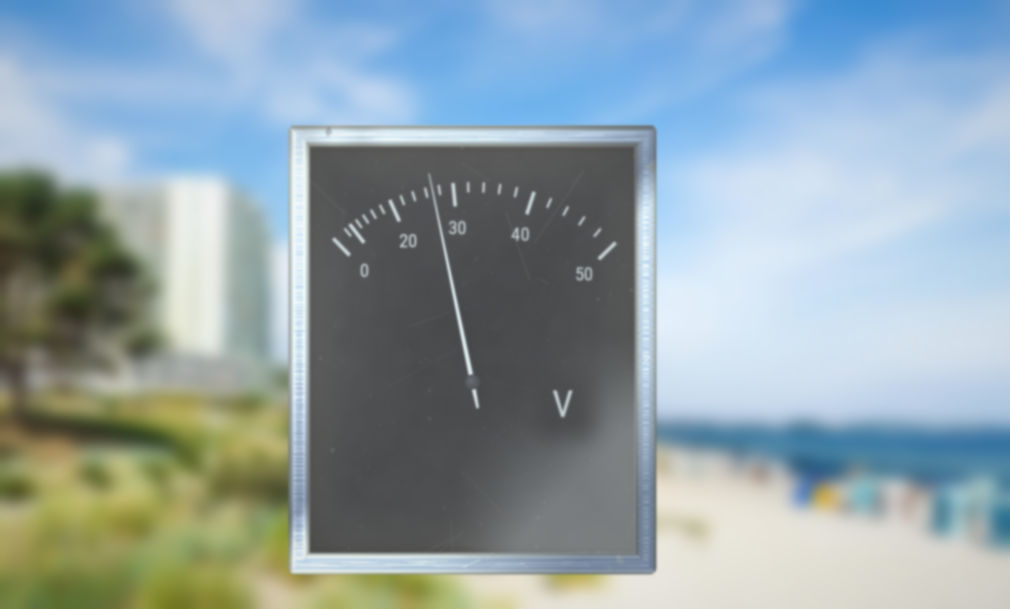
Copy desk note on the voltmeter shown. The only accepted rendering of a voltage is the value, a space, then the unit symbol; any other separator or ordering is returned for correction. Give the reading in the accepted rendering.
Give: 27 V
